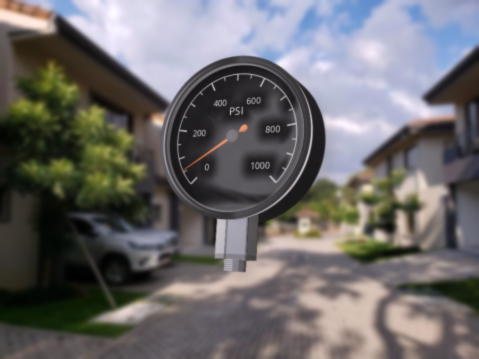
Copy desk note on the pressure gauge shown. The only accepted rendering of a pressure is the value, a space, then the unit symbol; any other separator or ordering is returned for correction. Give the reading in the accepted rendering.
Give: 50 psi
